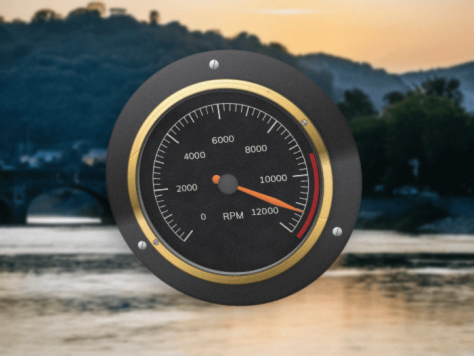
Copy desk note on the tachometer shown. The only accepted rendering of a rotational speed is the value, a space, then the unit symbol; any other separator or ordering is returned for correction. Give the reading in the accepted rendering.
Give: 11200 rpm
